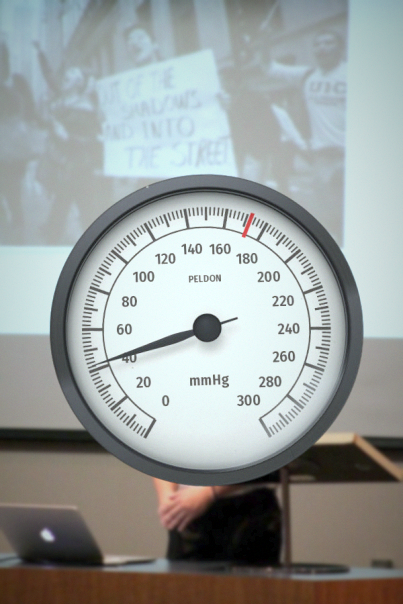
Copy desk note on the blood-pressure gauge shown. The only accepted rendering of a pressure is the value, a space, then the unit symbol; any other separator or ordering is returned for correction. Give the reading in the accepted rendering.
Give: 42 mmHg
